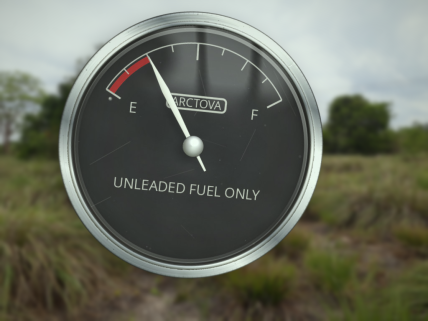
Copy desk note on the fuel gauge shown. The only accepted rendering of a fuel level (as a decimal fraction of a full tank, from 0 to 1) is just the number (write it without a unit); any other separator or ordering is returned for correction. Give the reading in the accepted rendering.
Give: 0.25
